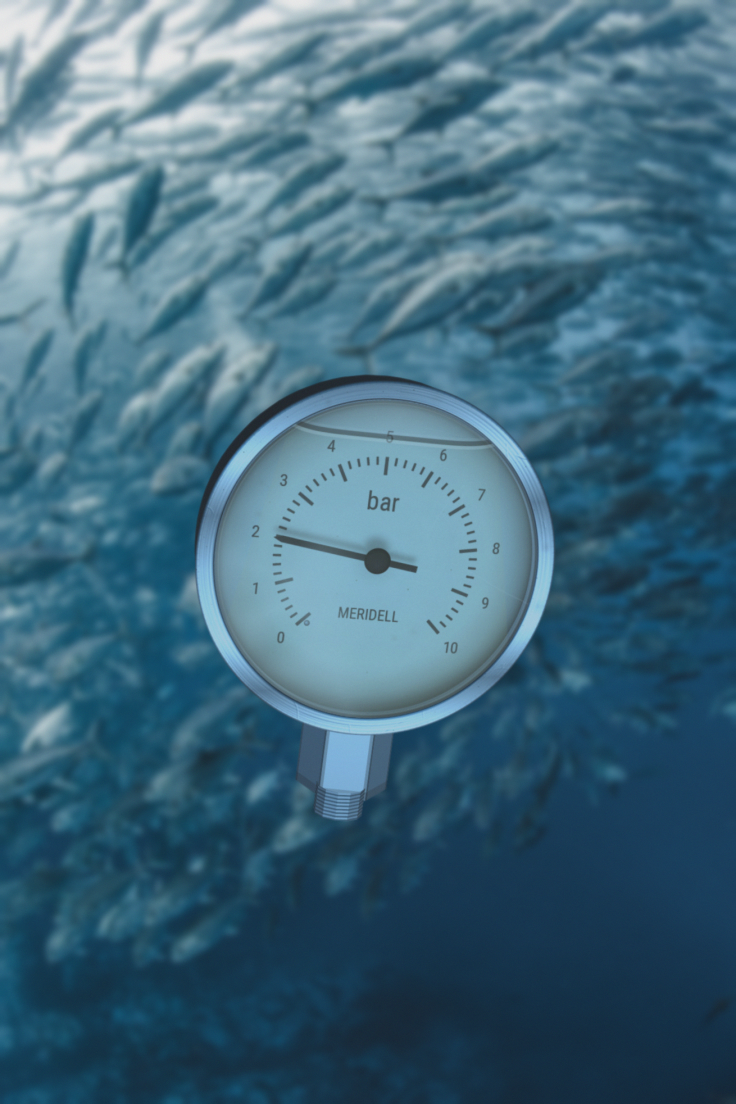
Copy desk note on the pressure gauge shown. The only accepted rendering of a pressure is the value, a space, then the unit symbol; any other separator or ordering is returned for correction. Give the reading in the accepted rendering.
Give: 2 bar
